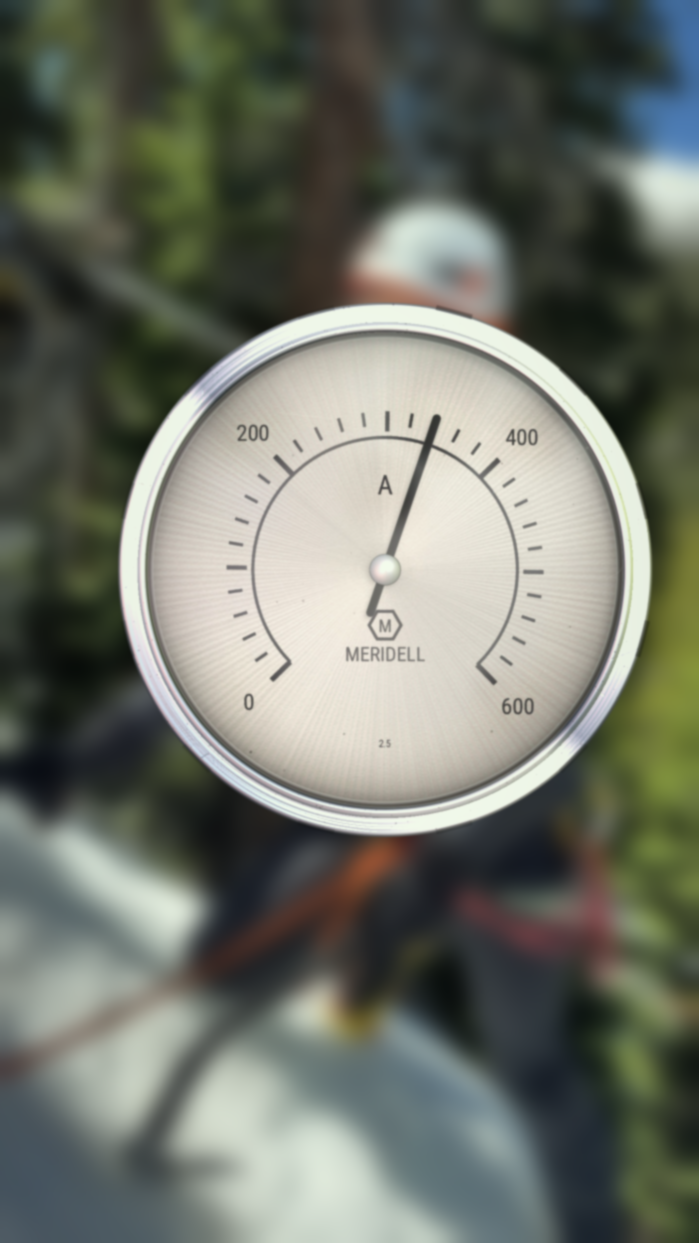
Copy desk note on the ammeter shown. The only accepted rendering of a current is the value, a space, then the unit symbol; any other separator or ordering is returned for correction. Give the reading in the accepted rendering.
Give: 340 A
